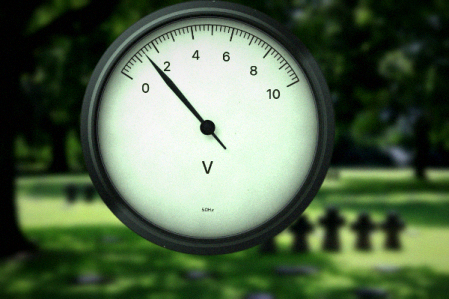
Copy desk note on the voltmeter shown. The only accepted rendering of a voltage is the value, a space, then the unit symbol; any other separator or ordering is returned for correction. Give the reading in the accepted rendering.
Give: 1.4 V
